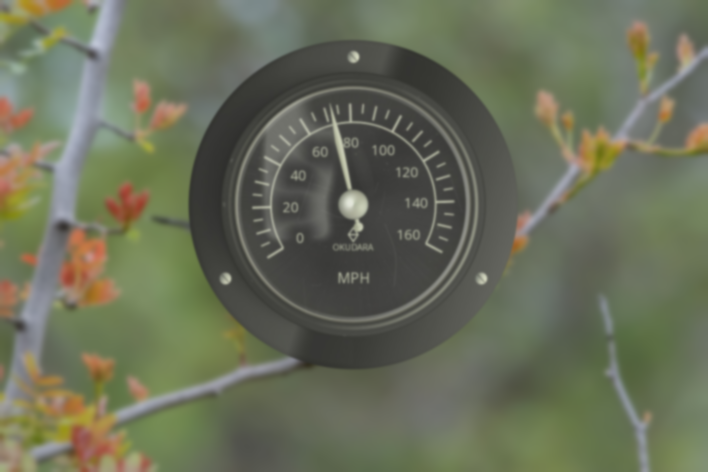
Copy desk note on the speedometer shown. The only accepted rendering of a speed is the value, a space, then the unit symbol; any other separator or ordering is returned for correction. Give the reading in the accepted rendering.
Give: 72.5 mph
